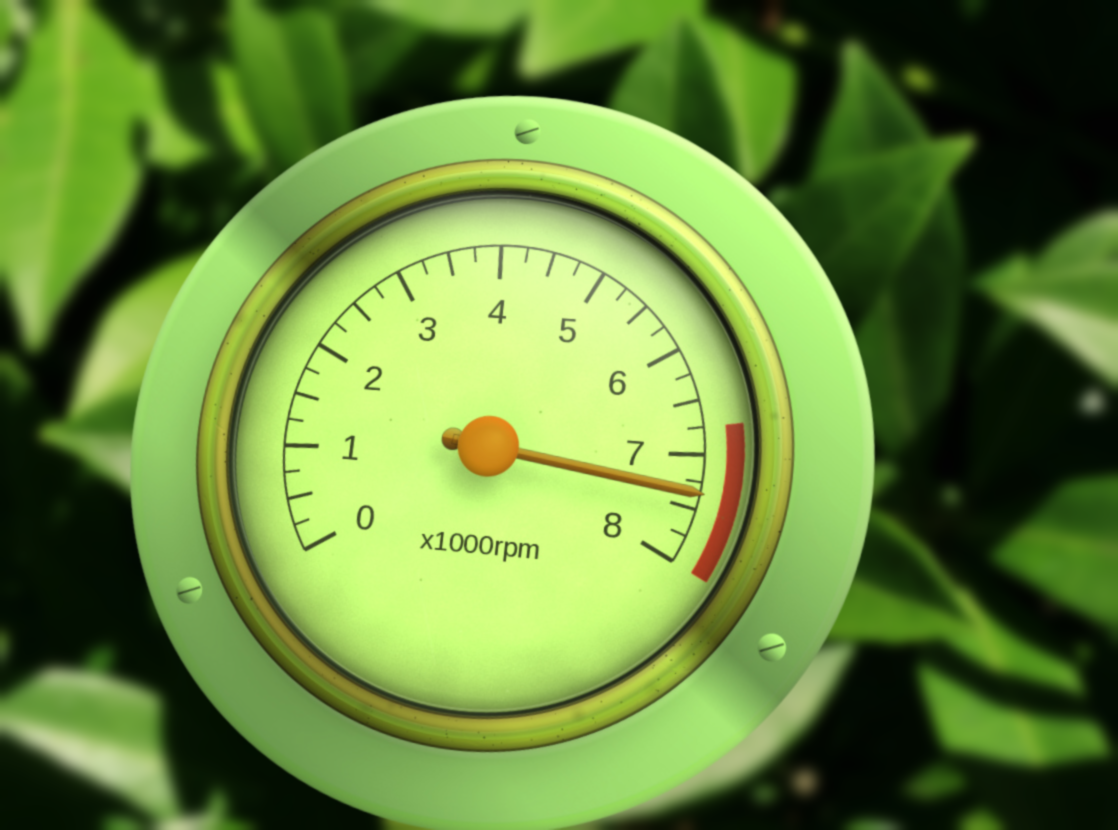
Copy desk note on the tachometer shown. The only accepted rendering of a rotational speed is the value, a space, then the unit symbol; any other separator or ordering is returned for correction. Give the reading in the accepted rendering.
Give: 7375 rpm
